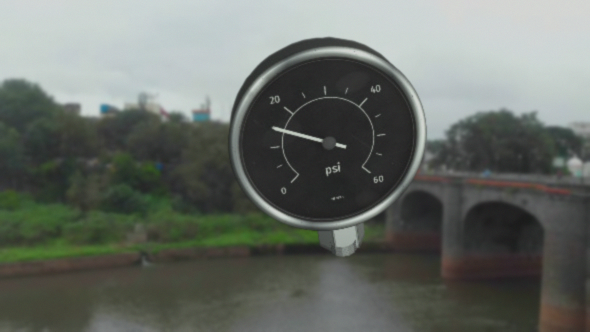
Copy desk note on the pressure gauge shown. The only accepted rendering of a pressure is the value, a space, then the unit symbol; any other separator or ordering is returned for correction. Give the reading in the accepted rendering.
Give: 15 psi
